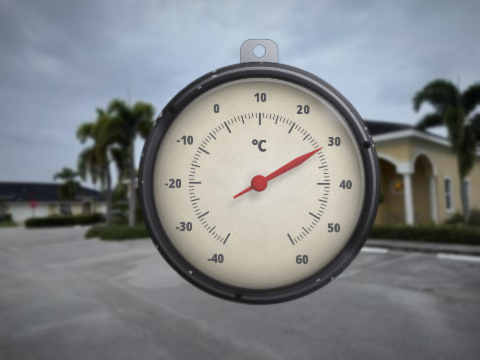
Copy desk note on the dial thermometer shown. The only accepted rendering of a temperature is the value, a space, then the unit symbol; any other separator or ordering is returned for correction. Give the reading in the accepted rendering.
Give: 30 °C
